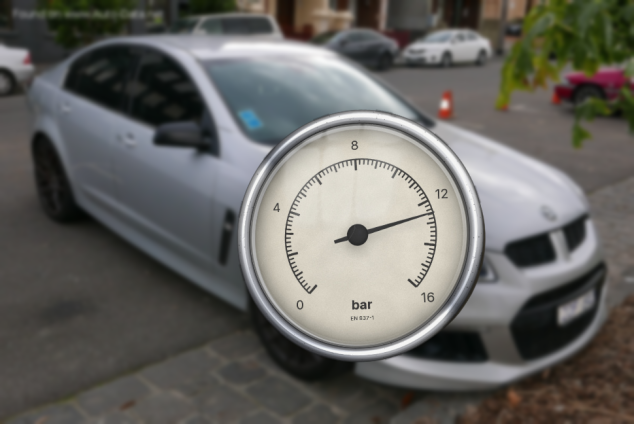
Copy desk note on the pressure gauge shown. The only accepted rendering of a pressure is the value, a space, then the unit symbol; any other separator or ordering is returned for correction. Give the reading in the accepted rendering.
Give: 12.6 bar
